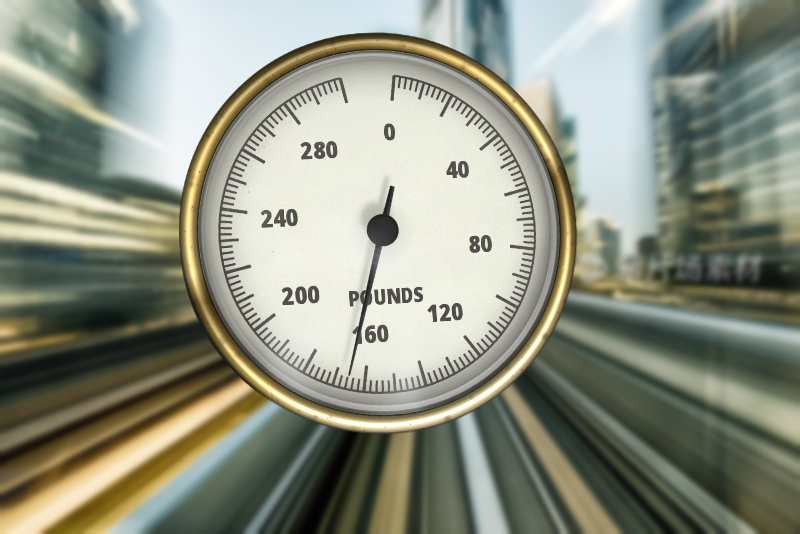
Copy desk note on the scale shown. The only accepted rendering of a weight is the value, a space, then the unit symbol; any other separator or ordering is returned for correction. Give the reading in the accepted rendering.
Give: 166 lb
